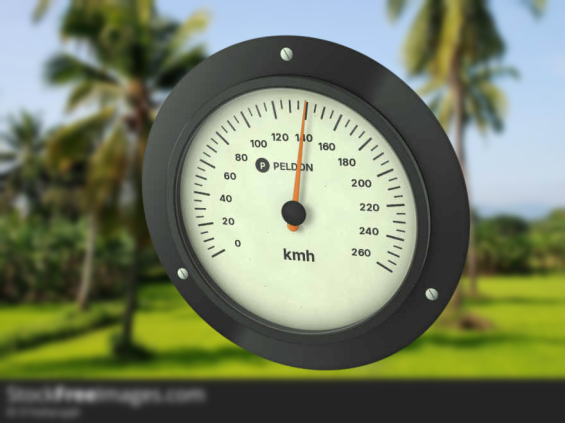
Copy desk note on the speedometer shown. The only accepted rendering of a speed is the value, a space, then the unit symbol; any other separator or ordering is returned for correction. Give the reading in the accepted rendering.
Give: 140 km/h
